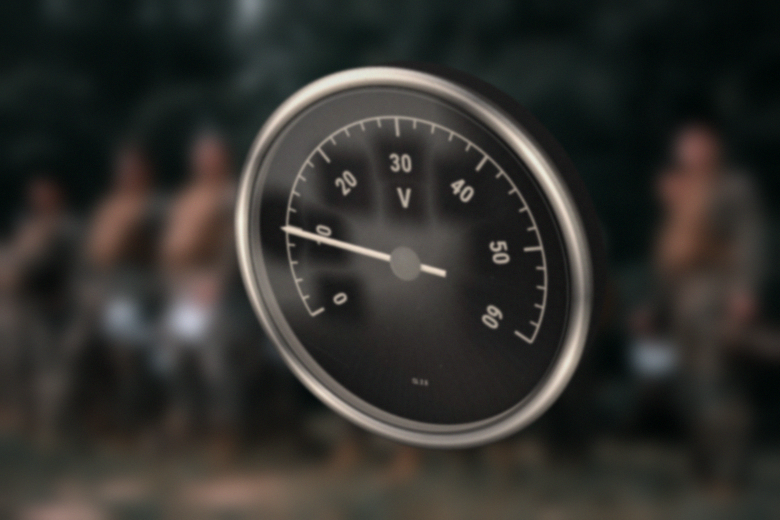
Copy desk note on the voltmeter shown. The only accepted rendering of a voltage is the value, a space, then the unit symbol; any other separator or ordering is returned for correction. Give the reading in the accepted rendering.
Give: 10 V
